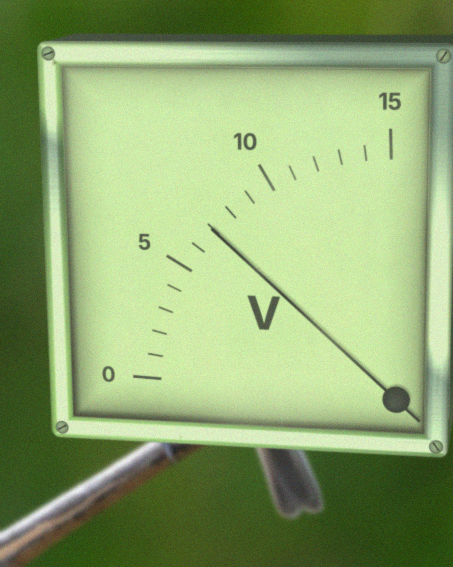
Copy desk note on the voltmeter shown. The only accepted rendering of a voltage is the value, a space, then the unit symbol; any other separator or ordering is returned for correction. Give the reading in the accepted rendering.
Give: 7 V
